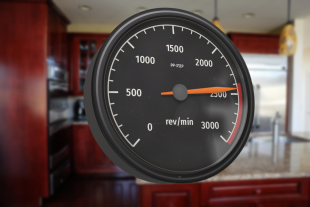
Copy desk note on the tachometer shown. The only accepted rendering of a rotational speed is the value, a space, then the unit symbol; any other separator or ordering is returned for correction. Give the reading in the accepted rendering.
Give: 2450 rpm
